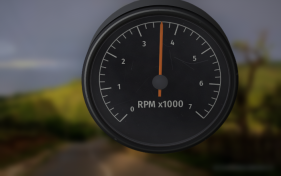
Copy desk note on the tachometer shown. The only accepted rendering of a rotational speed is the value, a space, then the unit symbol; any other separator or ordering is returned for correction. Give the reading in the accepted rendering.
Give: 3600 rpm
